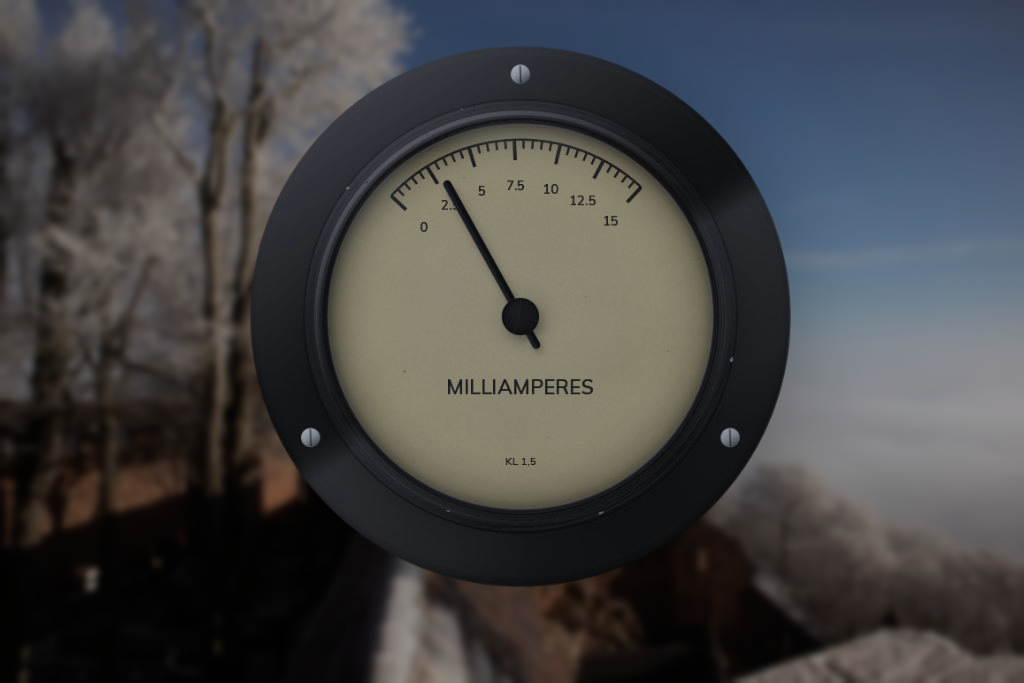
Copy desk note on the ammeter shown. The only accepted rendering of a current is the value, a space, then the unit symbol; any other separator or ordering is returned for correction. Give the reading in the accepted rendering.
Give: 3 mA
